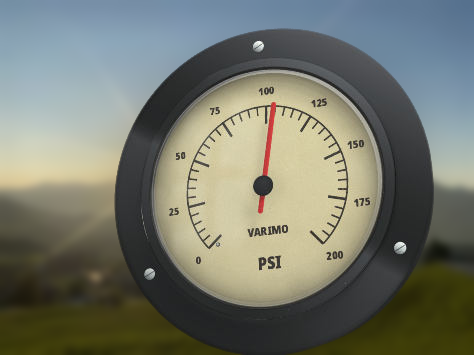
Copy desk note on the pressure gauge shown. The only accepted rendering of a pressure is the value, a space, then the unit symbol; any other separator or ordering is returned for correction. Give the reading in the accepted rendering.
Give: 105 psi
